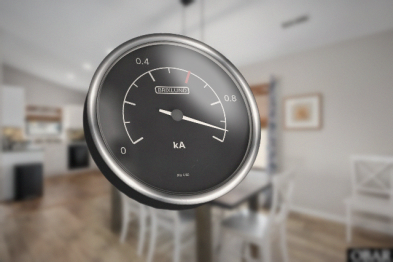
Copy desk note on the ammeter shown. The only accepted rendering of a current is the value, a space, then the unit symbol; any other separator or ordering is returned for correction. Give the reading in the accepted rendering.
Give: 0.95 kA
